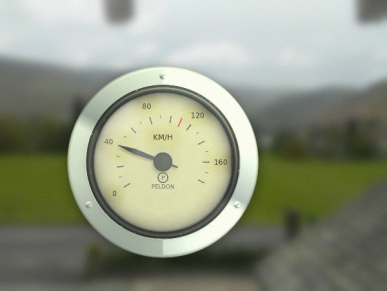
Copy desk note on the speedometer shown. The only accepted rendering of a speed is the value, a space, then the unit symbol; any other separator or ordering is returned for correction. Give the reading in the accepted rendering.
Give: 40 km/h
